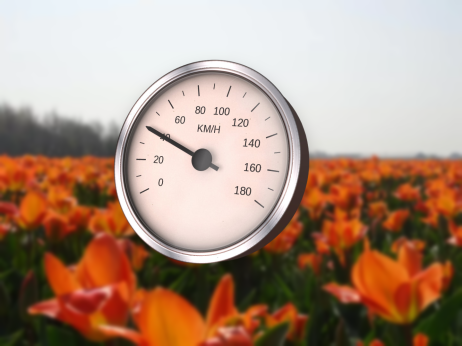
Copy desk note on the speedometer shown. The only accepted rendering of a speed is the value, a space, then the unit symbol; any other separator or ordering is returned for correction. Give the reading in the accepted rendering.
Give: 40 km/h
